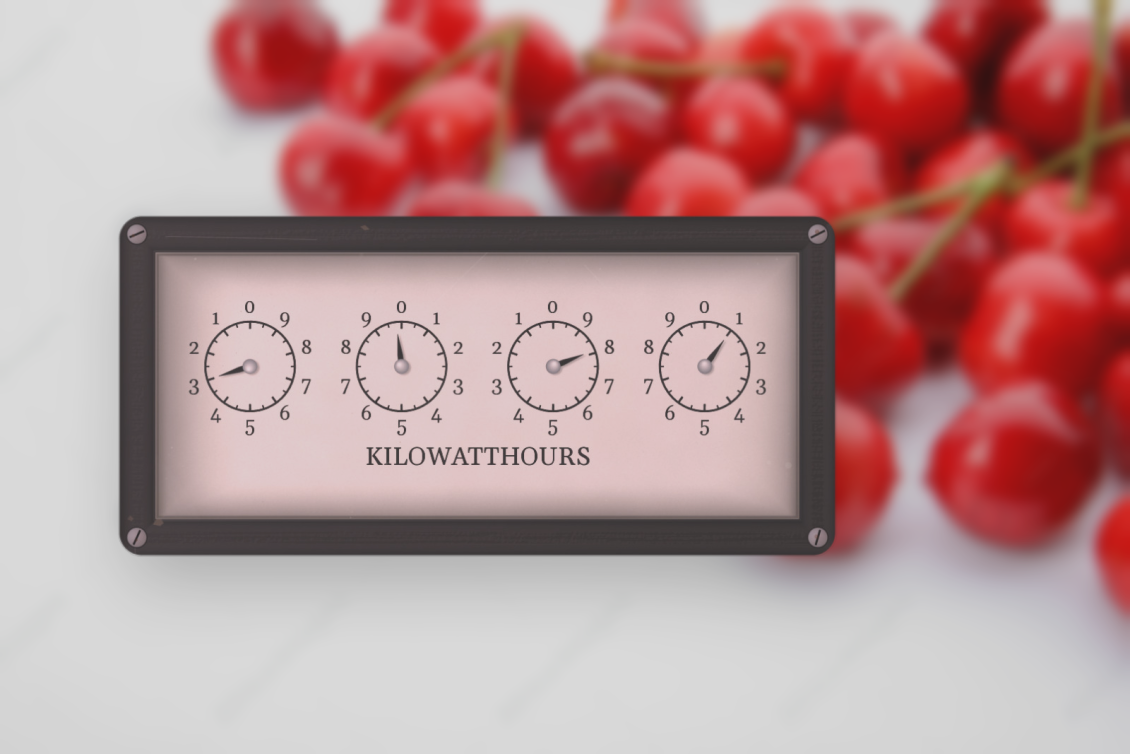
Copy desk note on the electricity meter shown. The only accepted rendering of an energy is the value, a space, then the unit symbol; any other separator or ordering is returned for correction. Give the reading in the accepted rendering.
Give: 2981 kWh
